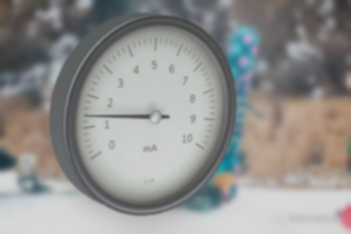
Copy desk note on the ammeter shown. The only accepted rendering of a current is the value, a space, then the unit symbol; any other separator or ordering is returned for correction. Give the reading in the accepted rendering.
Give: 1.4 mA
